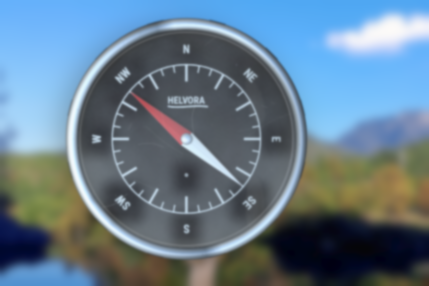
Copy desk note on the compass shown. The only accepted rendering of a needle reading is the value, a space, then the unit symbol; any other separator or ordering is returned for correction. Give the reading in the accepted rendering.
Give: 310 °
